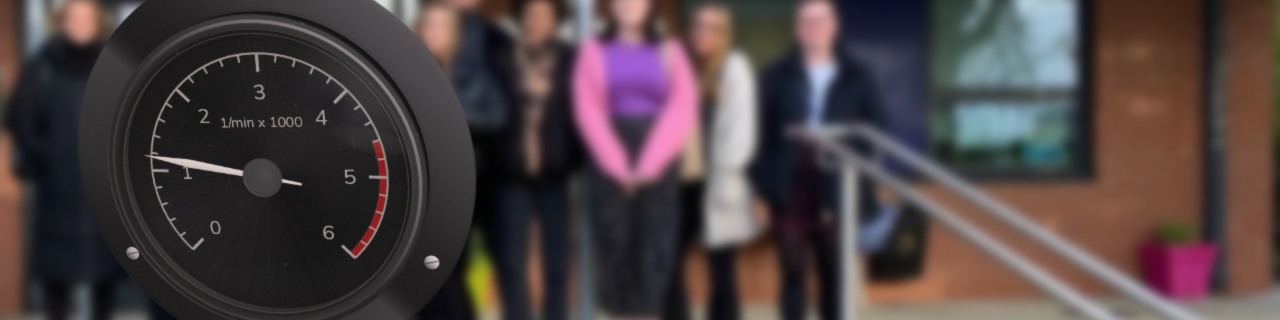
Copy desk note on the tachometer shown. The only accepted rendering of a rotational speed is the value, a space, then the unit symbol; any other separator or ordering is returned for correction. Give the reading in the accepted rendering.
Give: 1200 rpm
